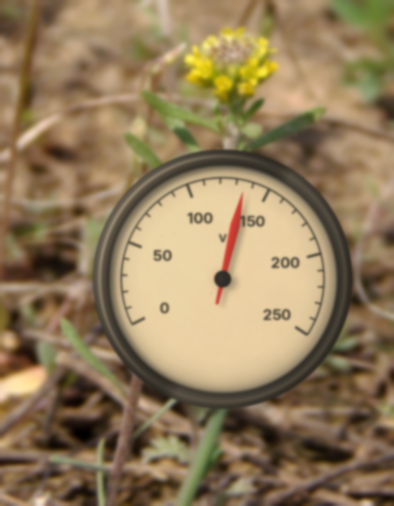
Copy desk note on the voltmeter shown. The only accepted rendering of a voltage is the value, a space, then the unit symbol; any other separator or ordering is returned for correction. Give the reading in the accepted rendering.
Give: 135 V
